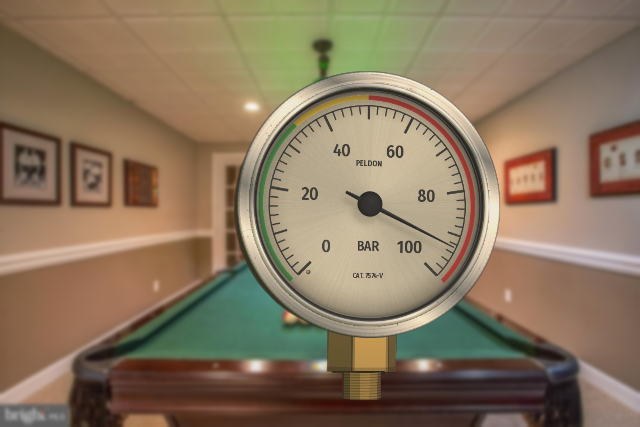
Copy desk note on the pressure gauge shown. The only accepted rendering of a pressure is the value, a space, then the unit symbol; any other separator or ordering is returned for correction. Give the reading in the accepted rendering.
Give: 93 bar
